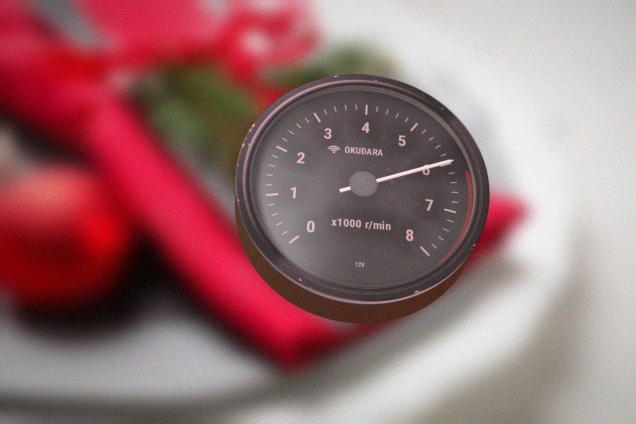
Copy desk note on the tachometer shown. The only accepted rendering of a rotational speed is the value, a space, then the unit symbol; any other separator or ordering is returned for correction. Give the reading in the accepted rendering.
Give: 6000 rpm
